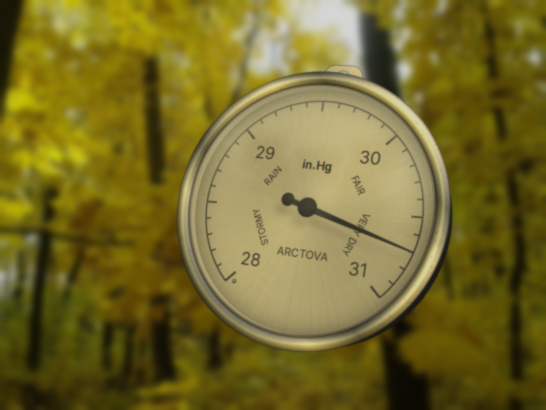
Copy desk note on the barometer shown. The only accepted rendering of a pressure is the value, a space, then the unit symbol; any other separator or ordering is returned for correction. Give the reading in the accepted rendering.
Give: 30.7 inHg
